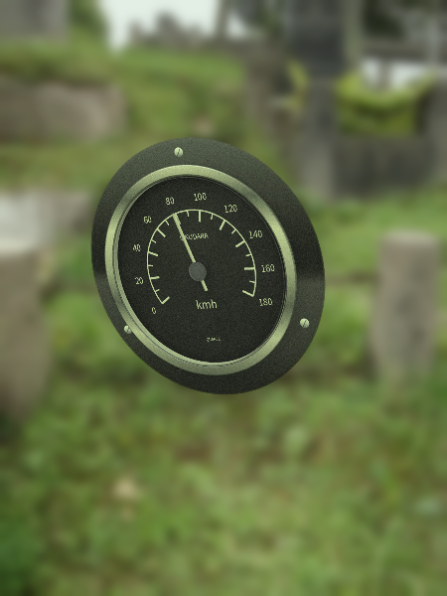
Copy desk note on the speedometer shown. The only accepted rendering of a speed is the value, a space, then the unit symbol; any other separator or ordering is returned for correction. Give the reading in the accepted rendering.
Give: 80 km/h
